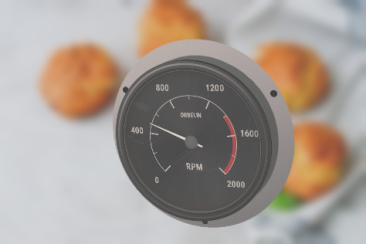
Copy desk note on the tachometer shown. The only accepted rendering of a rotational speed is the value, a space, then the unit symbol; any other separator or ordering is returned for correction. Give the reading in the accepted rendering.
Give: 500 rpm
